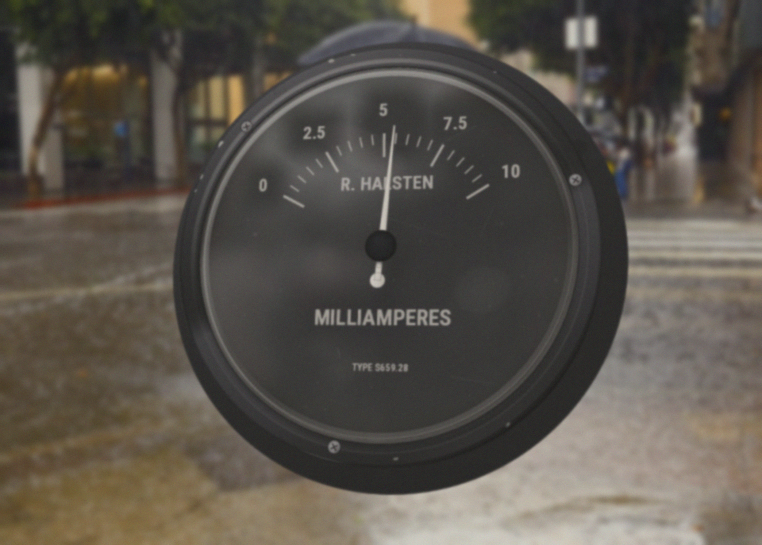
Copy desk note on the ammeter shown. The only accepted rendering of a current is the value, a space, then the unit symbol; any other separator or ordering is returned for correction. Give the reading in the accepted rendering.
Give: 5.5 mA
